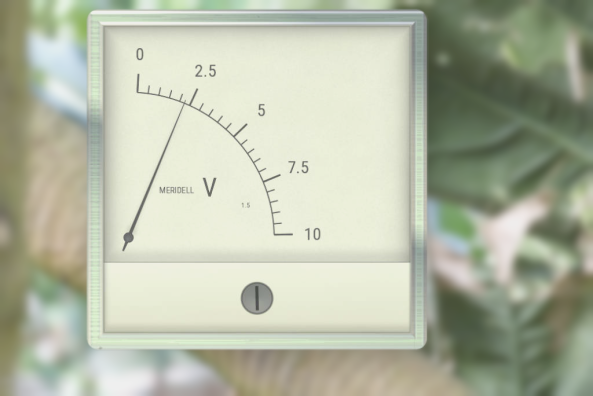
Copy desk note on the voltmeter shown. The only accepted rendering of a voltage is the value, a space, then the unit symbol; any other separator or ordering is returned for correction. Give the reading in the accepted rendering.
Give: 2.25 V
